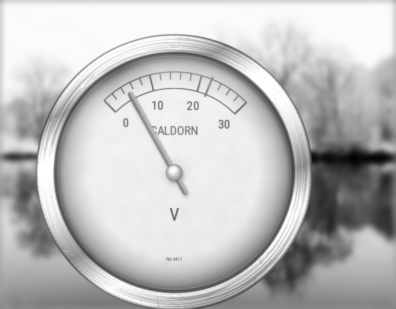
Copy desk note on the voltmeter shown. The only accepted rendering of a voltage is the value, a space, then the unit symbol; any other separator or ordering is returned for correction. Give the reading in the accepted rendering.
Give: 5 V
